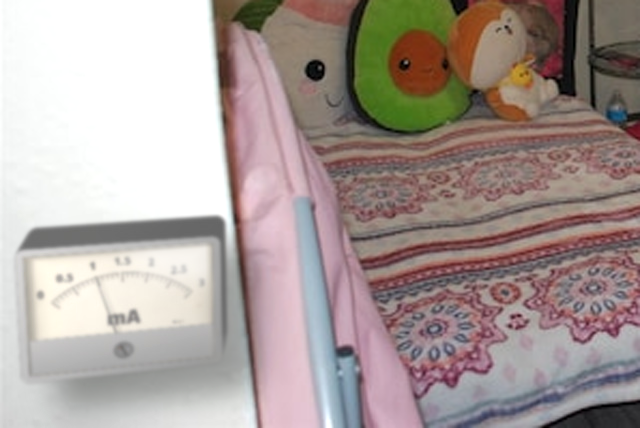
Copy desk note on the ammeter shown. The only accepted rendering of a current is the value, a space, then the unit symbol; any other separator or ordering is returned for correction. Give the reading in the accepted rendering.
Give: 1 mA
